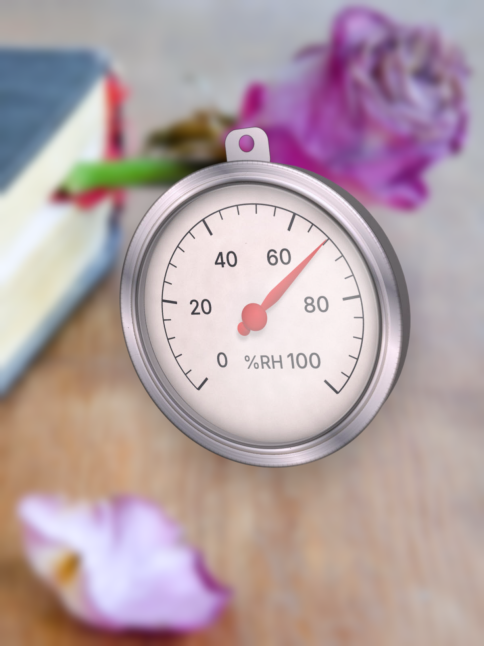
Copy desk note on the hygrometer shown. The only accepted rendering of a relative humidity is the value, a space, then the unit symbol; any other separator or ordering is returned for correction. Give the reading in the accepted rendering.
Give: 68 %
